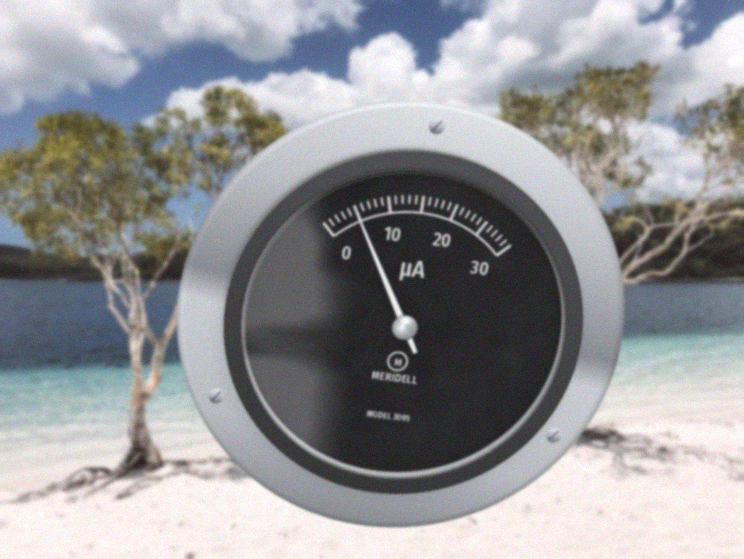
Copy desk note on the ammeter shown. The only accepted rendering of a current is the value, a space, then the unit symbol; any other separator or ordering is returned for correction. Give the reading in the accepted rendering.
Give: 5 µA
